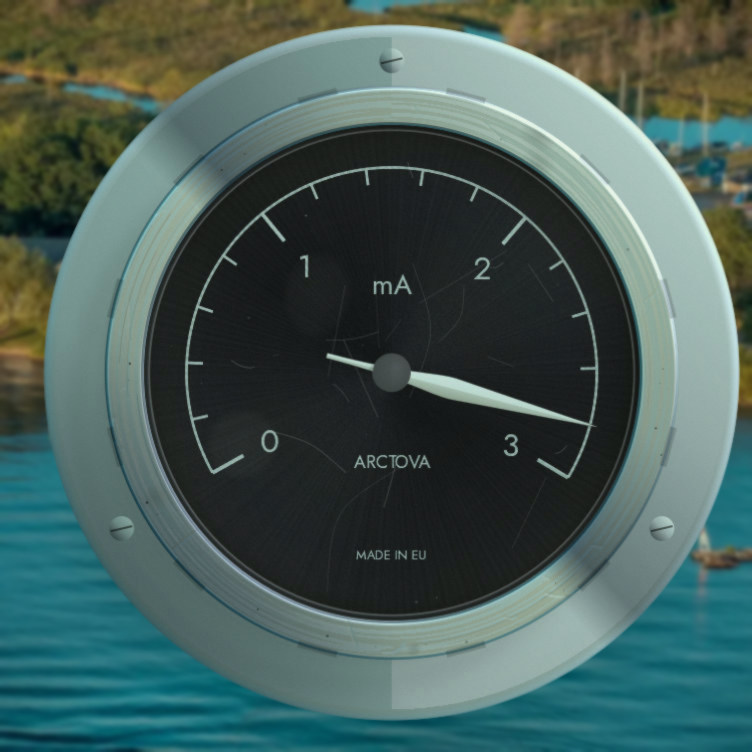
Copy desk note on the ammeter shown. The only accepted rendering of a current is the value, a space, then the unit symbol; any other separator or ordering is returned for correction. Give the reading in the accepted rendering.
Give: 2.8 mA
